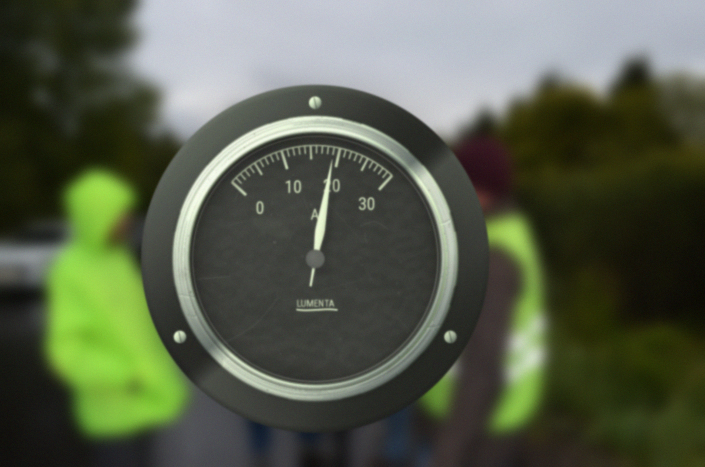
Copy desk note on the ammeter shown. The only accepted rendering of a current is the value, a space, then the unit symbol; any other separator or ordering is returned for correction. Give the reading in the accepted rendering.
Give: 19 A
